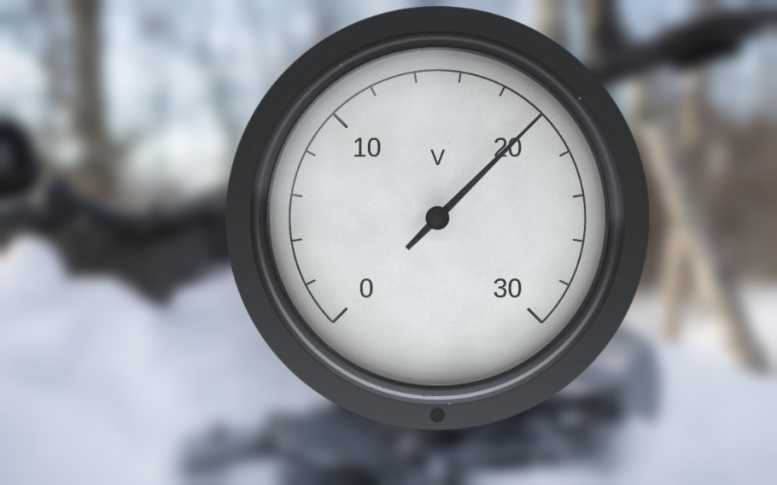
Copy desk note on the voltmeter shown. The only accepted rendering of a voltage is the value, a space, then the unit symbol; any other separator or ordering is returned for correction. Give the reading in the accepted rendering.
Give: 20 V
